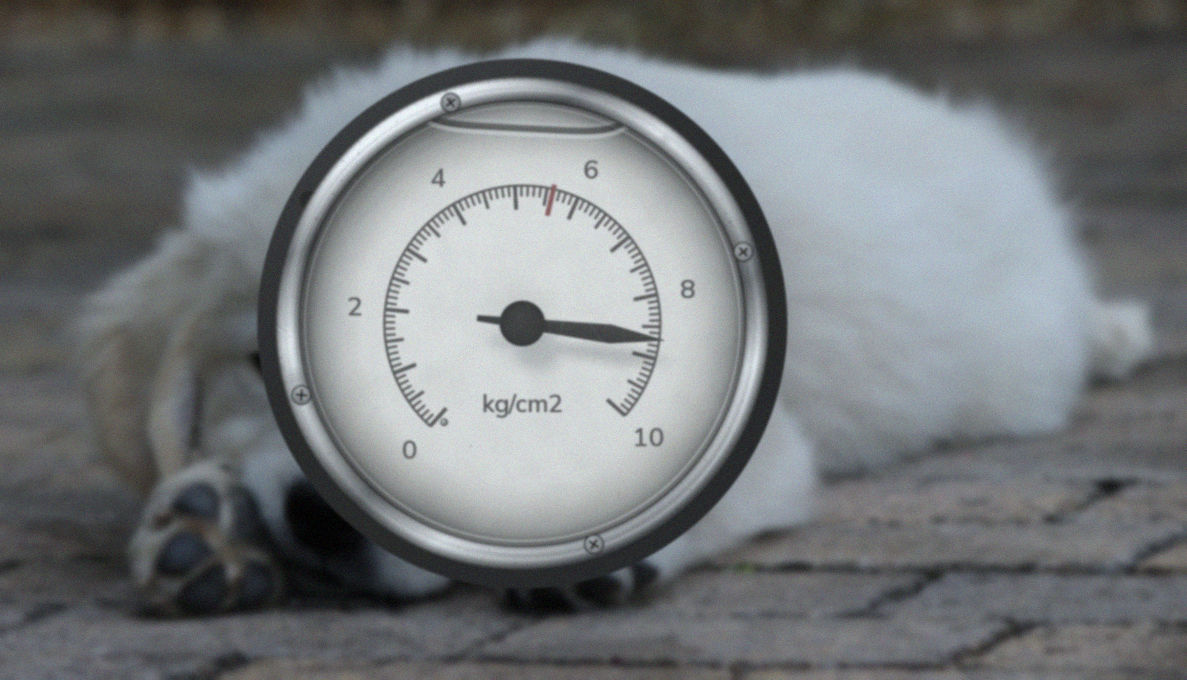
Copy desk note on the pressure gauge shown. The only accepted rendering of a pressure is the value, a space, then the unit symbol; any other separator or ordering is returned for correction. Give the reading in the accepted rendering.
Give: 8.7 kg/cm²
